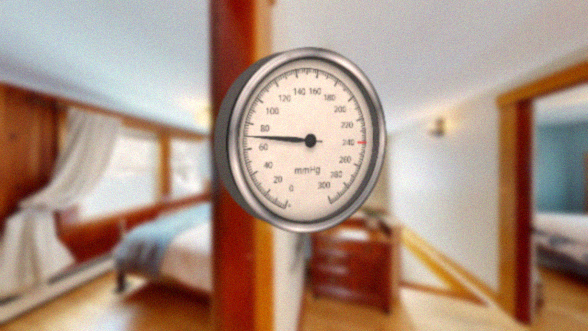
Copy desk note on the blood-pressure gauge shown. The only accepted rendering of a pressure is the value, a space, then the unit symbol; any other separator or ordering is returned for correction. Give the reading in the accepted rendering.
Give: 70 mmHg
